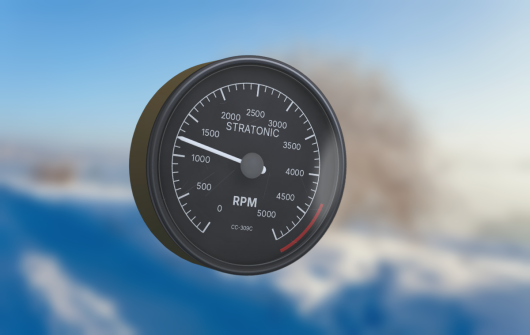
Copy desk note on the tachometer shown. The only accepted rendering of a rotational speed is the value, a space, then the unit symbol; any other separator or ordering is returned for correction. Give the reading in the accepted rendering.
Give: 1200 rpm
